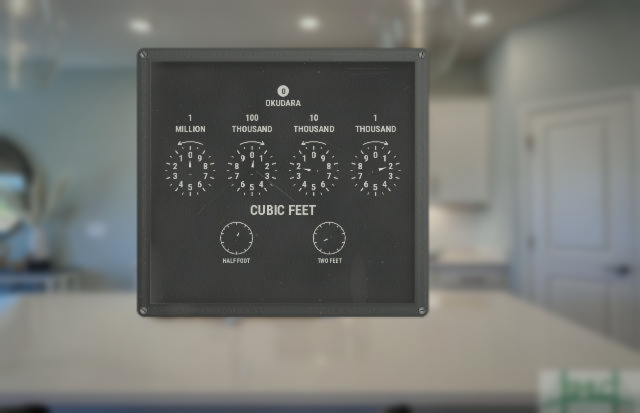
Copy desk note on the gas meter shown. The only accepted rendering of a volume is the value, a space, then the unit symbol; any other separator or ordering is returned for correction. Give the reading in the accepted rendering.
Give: 2200 ft³
